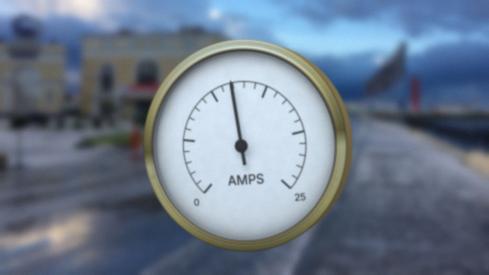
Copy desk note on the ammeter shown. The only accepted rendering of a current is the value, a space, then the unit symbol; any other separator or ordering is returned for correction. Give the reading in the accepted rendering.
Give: 12 A
